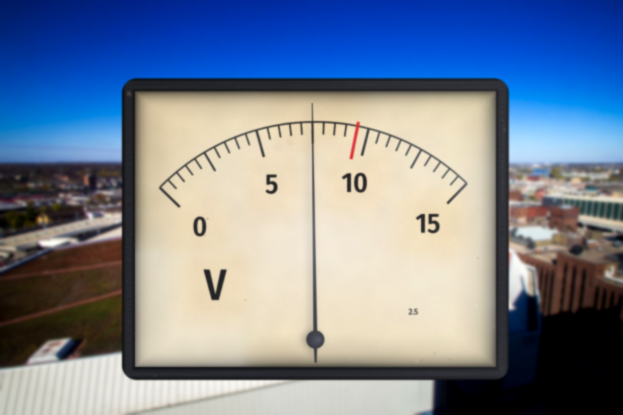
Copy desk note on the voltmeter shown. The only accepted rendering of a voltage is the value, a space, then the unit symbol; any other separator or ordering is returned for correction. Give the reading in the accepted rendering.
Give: 7.5 V
